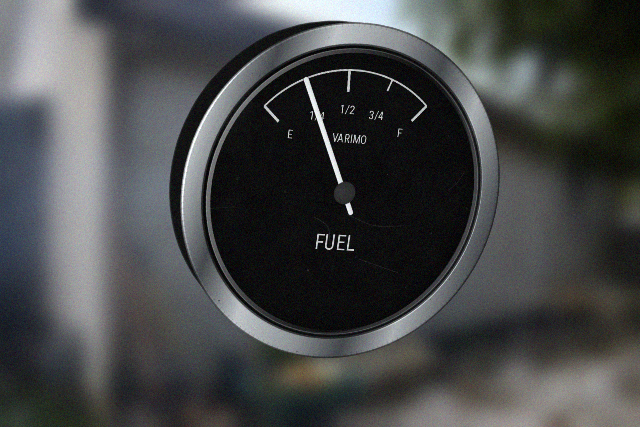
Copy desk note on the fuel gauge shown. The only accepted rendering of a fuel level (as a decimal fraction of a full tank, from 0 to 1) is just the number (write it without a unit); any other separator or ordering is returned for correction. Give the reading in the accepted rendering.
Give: 0.25
